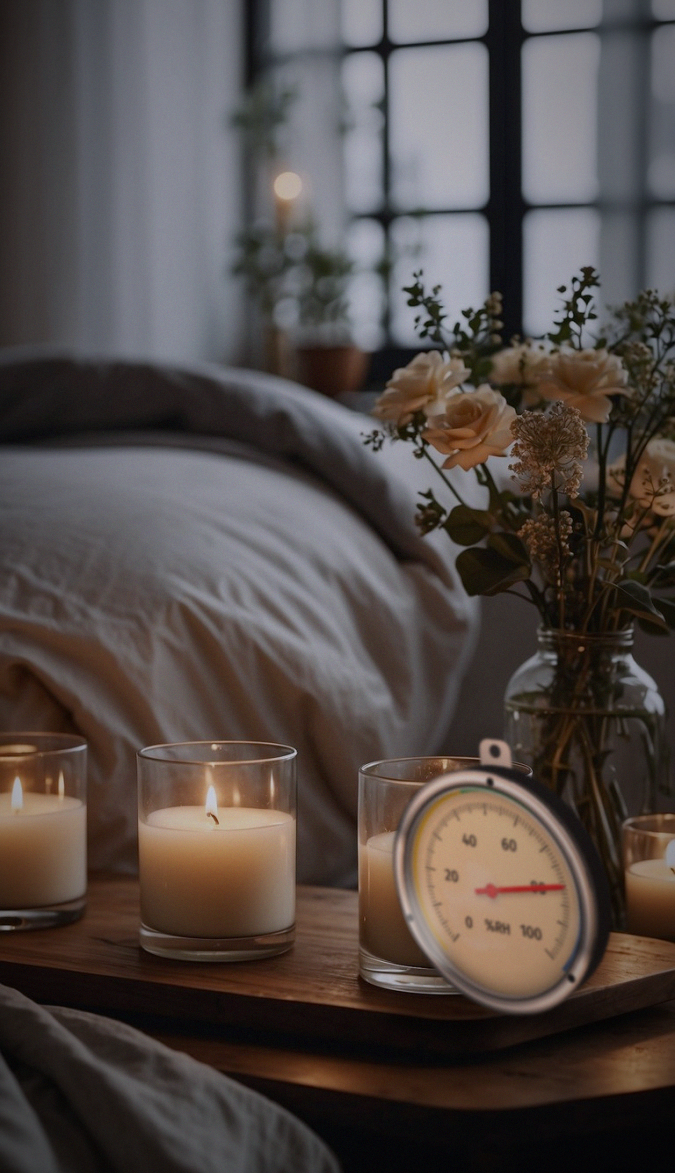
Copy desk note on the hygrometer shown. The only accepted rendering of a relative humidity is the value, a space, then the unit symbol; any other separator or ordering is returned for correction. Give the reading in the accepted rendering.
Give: 80 %
